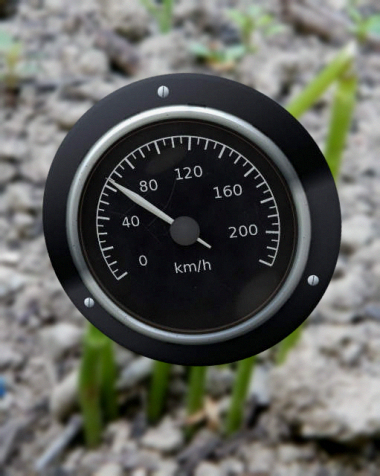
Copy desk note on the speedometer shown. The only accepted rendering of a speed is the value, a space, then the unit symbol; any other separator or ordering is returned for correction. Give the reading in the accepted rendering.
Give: 65 km/h
